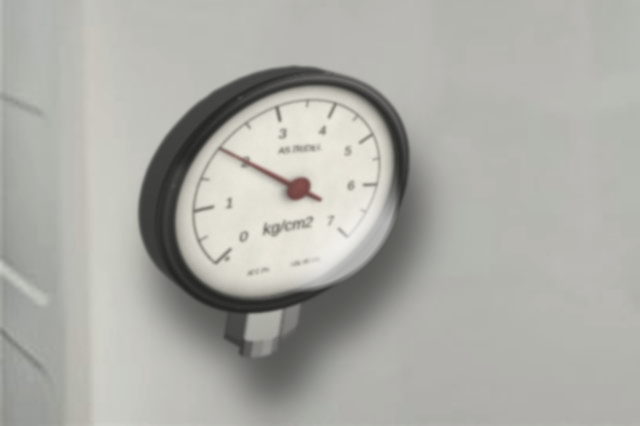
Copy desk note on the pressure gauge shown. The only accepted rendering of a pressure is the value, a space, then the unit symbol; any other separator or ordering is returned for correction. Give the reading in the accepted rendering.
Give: 2 kg/cm²
